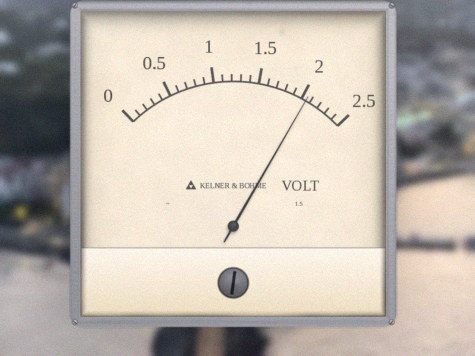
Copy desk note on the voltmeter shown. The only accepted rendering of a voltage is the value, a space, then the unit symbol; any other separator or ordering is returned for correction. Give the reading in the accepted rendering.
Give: 2.05 V
